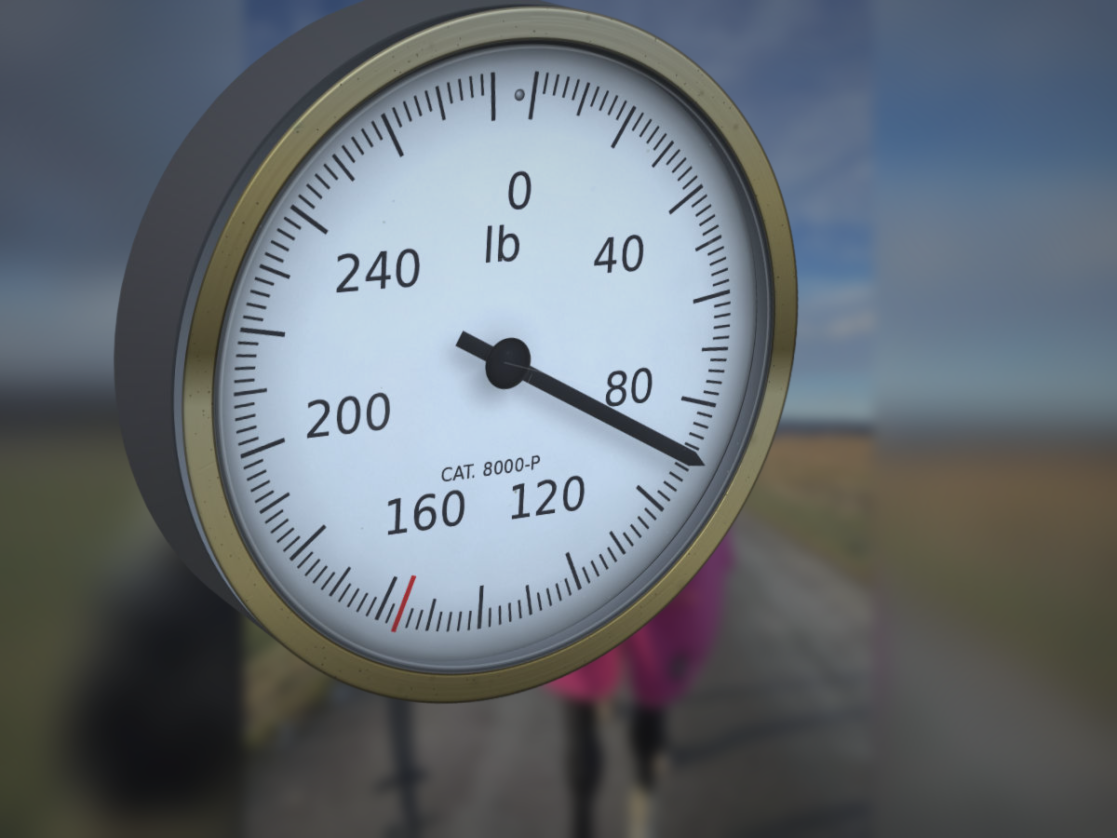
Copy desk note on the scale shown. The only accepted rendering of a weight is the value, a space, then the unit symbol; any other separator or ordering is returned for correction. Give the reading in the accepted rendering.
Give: 90 lb
